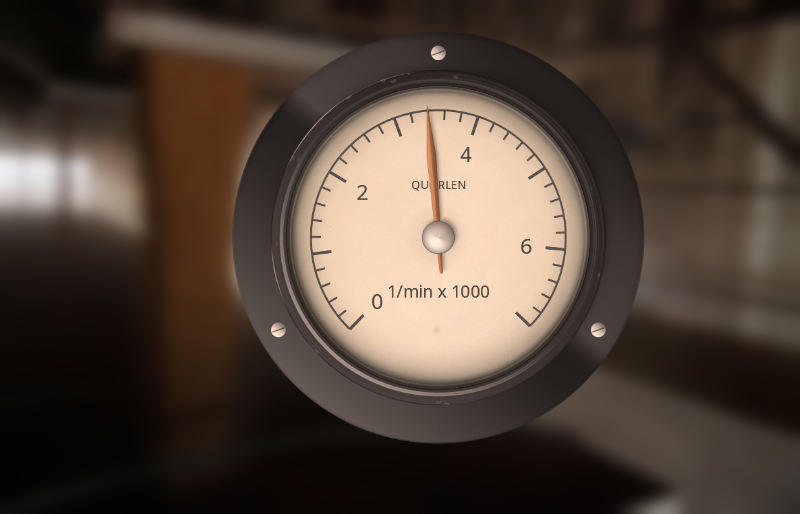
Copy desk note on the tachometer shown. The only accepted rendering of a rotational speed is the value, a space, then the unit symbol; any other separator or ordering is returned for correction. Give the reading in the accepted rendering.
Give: 3400 rpm
